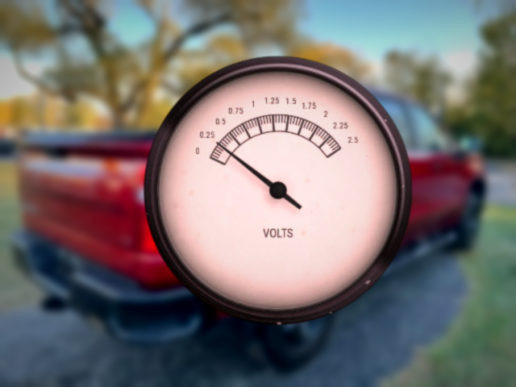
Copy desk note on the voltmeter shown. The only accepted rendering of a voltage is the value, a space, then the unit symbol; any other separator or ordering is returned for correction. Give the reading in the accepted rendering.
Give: 0.25 V
